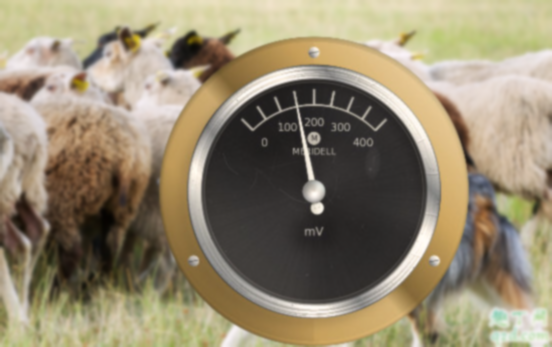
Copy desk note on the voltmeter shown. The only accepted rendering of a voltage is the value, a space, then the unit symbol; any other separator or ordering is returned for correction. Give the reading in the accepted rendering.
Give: 150 mV
